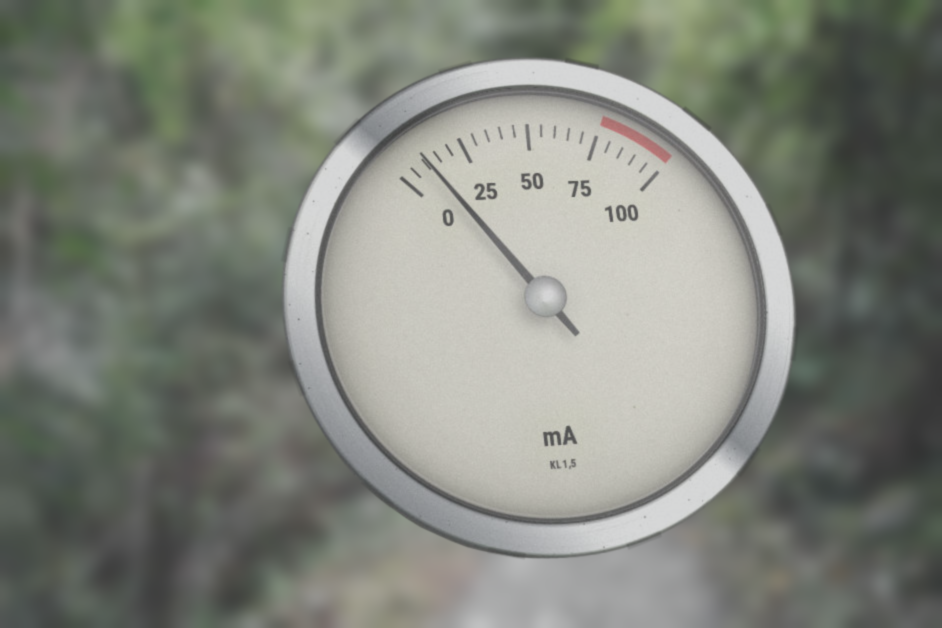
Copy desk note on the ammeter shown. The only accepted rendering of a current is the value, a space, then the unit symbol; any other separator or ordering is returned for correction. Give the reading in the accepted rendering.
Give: 10 mA
